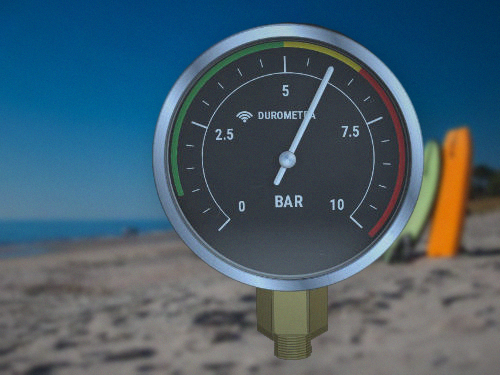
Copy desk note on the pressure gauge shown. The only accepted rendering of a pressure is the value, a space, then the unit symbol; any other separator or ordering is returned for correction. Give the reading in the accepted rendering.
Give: 6 bar
